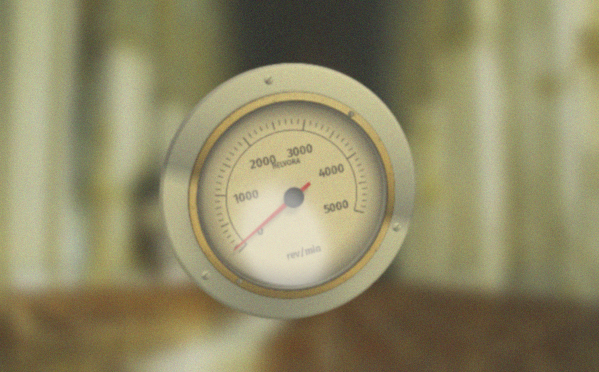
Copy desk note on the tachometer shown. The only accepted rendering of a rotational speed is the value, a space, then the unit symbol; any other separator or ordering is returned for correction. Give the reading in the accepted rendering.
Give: 100 rpm
